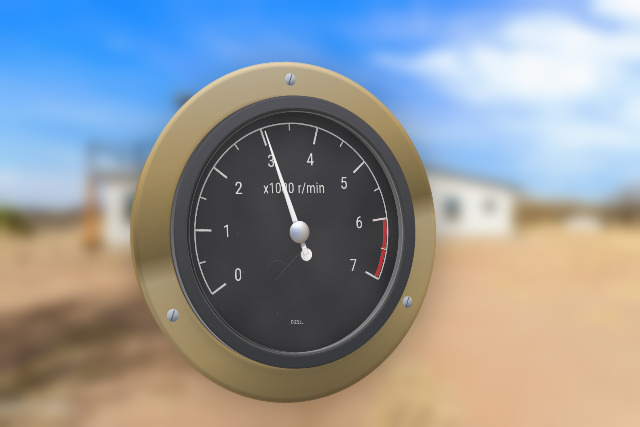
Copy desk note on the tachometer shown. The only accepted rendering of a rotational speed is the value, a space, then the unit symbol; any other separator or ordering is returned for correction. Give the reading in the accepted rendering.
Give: 3000 rpm
